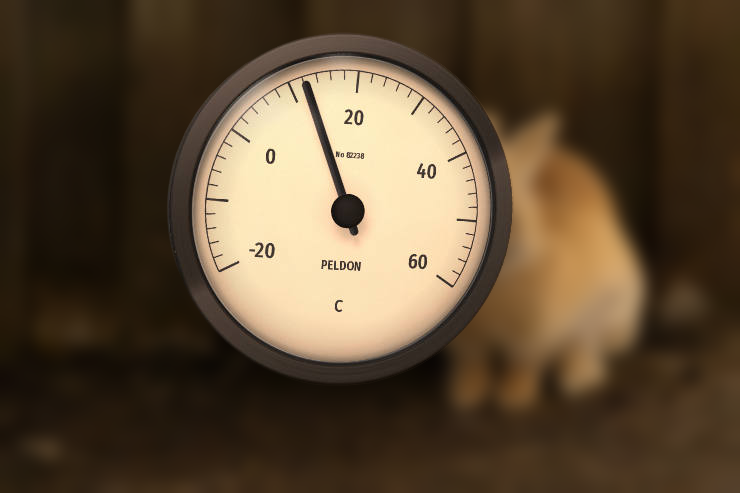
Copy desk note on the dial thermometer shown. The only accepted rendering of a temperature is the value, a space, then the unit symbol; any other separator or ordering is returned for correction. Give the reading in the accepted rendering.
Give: 12 °C
